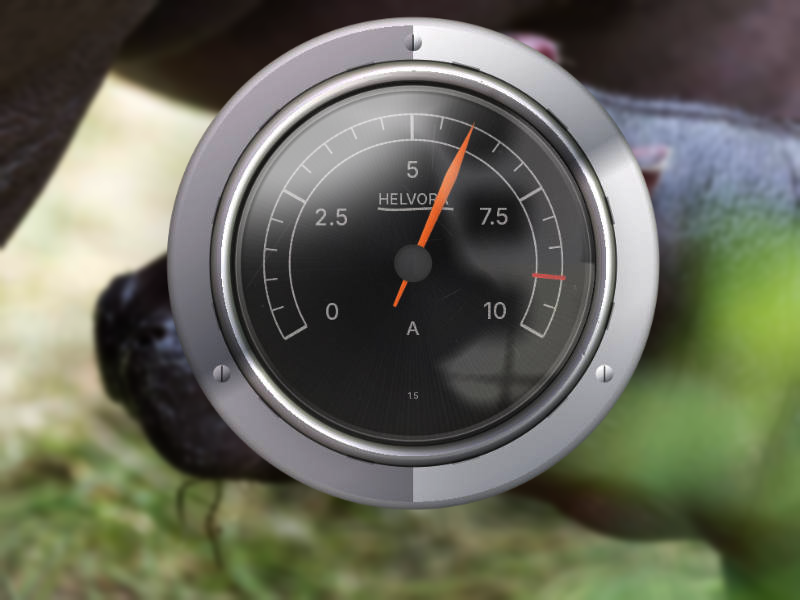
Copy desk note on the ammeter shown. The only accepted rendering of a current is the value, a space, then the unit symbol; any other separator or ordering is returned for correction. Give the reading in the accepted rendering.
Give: 6 A
